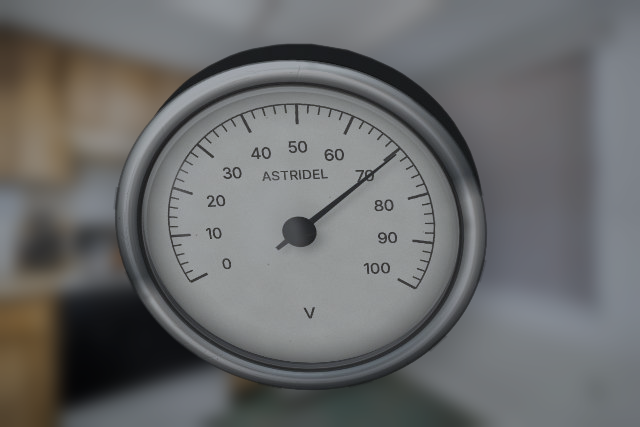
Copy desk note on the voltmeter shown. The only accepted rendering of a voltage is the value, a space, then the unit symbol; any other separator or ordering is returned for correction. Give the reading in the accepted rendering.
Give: 70 V
